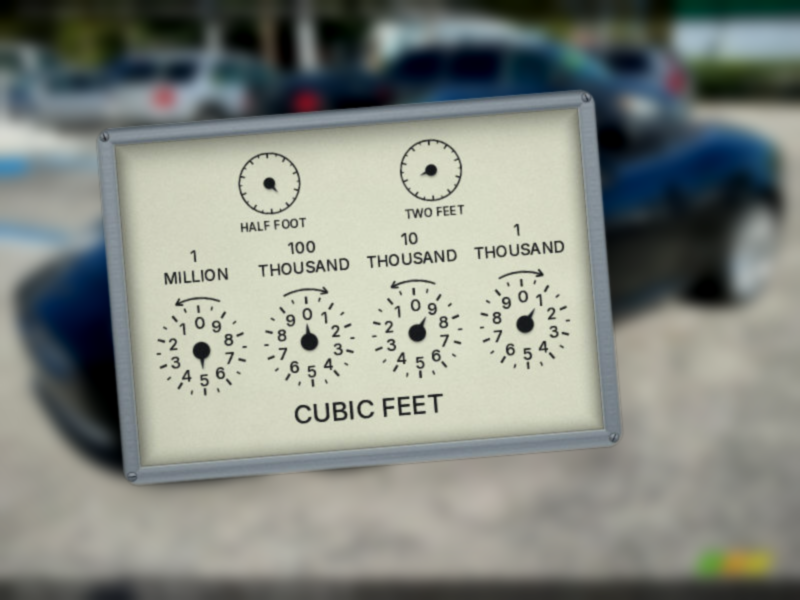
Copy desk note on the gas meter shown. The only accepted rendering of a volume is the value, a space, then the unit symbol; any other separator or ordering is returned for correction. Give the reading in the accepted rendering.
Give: 499100 ft³
